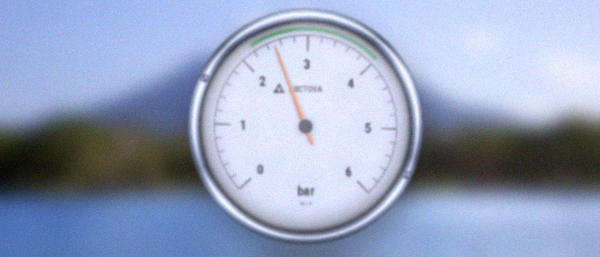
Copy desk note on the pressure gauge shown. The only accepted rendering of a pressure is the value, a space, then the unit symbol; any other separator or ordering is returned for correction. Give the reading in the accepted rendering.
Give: 2.5 bar
